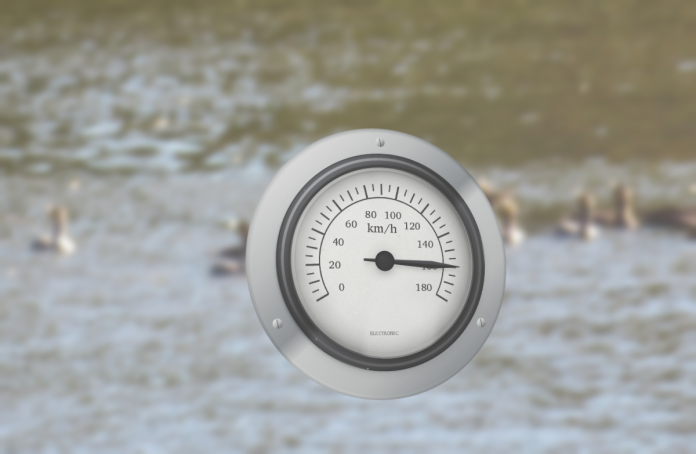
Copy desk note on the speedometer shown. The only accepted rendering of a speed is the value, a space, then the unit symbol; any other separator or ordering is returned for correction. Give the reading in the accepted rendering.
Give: 160 km/h
